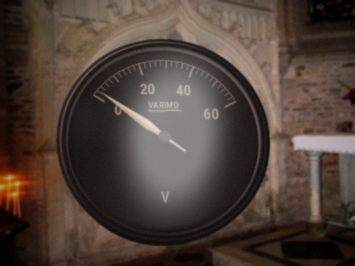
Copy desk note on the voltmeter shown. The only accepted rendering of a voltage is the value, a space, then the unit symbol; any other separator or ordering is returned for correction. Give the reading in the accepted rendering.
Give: 2 V
